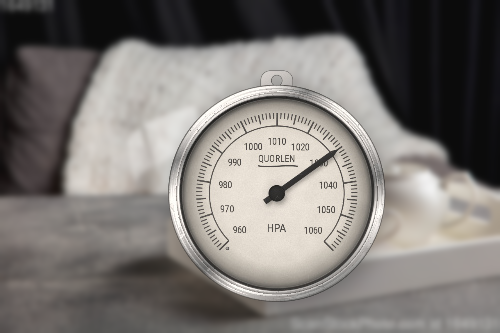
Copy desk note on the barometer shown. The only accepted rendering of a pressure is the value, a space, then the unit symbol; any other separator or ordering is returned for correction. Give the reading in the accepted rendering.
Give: 1030 hPa
